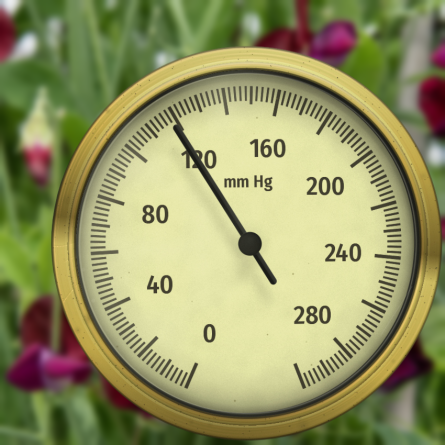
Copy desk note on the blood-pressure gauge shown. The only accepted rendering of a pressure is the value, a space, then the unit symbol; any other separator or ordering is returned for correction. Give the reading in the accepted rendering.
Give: 118 mmHg
